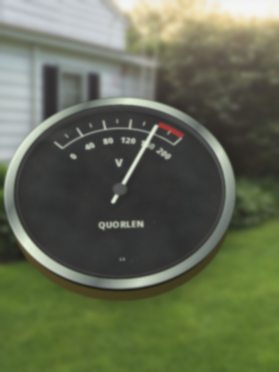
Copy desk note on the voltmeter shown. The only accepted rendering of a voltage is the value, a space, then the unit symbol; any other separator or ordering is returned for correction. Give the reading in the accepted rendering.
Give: 160 V
